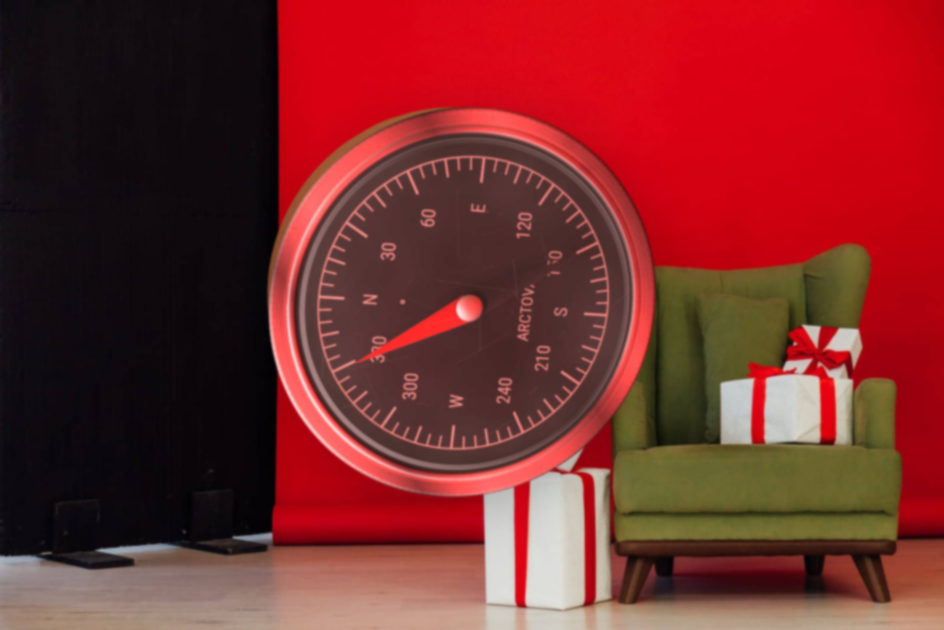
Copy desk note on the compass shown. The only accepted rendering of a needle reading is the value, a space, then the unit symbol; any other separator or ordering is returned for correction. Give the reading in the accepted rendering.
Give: 330 °
